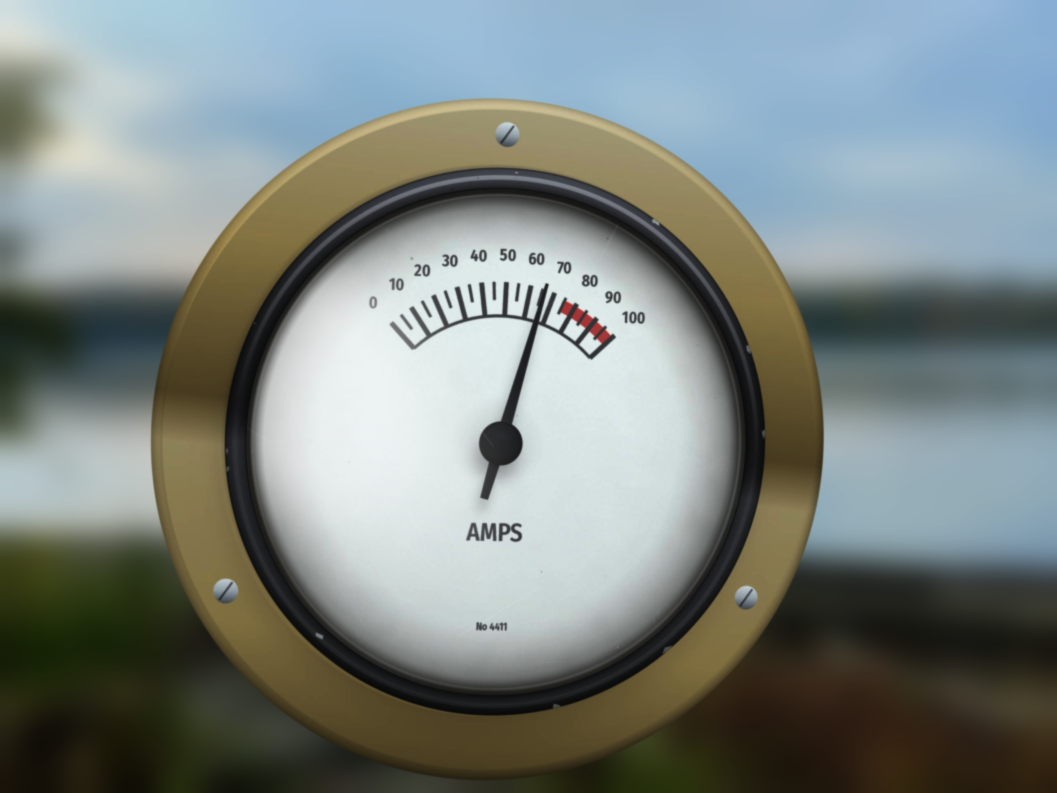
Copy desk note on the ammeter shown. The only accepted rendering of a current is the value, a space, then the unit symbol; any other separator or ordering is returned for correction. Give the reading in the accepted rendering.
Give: 65 A
